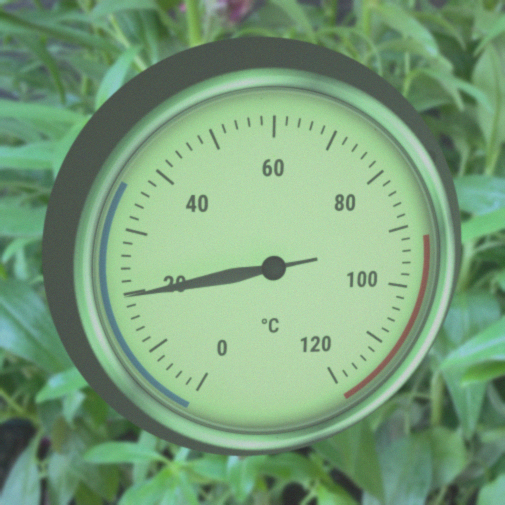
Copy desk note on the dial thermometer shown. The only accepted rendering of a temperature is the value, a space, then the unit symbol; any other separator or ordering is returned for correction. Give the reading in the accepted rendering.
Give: 20 °C
